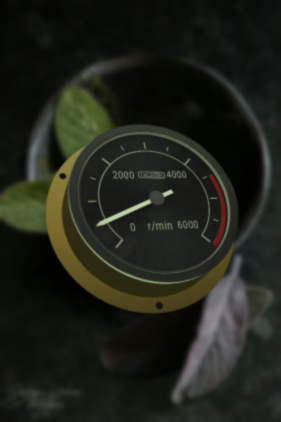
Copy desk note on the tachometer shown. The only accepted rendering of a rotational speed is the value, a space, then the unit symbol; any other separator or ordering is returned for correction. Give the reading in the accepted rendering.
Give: 500 rpm
